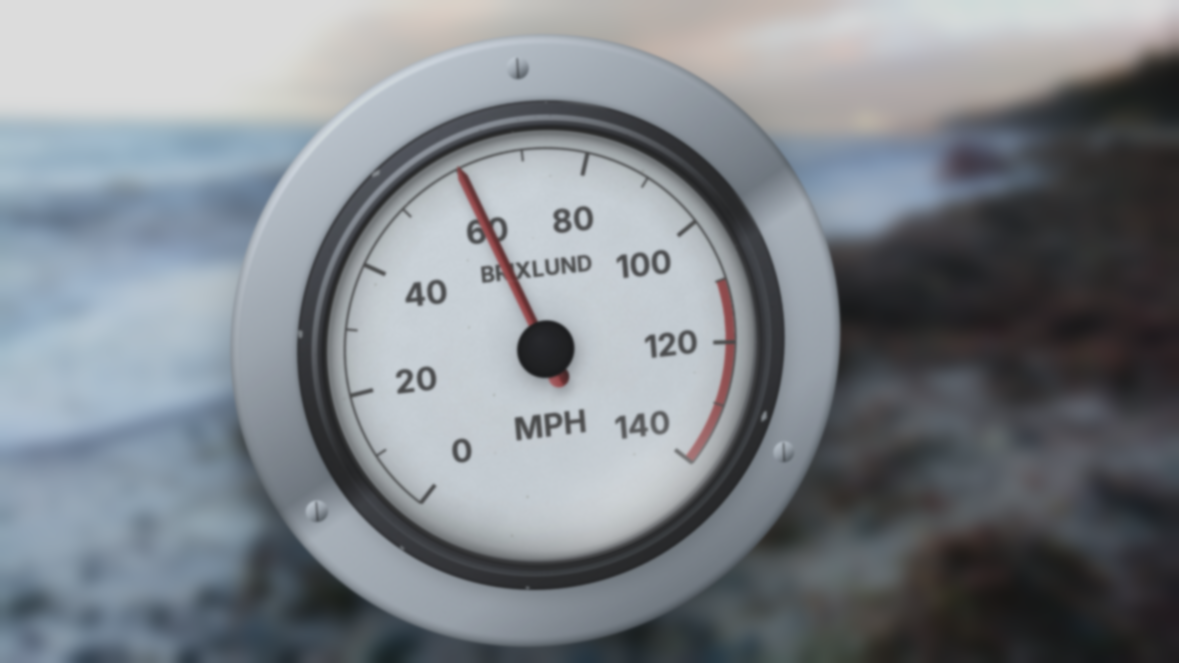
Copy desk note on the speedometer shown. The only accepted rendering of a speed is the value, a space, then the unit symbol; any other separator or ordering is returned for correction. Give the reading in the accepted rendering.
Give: 60 mph
